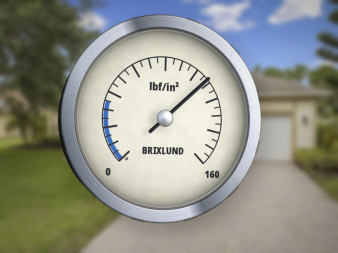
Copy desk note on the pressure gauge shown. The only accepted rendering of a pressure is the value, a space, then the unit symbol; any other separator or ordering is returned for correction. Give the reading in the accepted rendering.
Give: 107.5 psi
